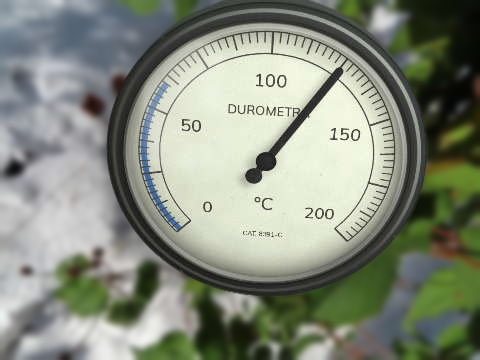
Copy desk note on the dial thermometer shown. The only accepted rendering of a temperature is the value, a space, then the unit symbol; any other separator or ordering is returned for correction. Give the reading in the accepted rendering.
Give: 125 °C
